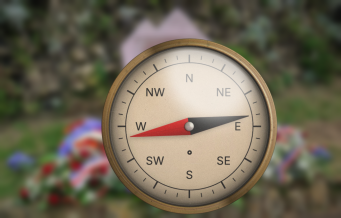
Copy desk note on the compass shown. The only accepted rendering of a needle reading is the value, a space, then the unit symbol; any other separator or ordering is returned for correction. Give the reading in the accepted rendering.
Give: 260 °
